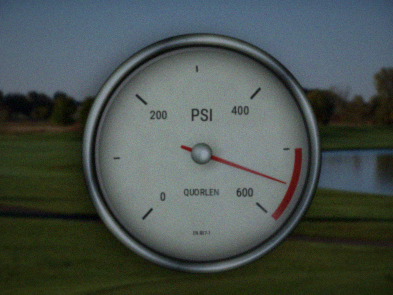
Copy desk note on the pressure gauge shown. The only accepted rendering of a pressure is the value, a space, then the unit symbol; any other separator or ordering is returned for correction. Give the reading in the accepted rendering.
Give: 550 psi
